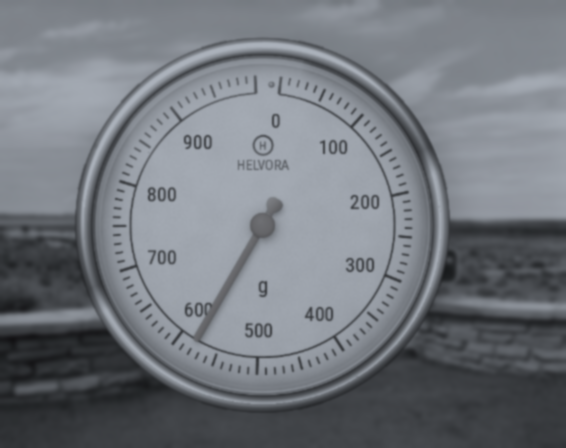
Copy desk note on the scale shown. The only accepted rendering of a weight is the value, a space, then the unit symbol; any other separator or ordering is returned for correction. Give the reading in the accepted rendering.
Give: 580 g
